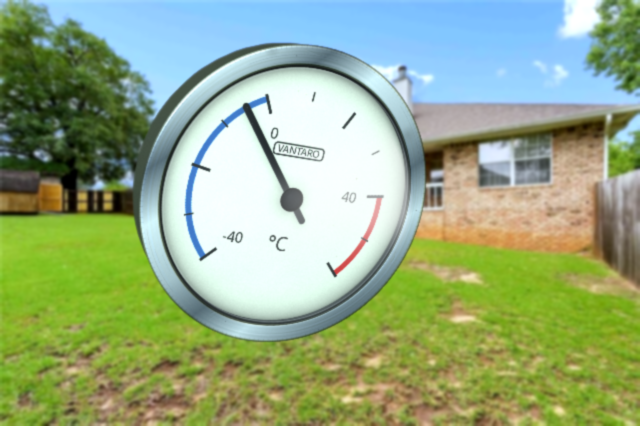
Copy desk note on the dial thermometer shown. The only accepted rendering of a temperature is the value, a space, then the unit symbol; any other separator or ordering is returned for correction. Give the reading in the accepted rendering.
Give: -5 °C
